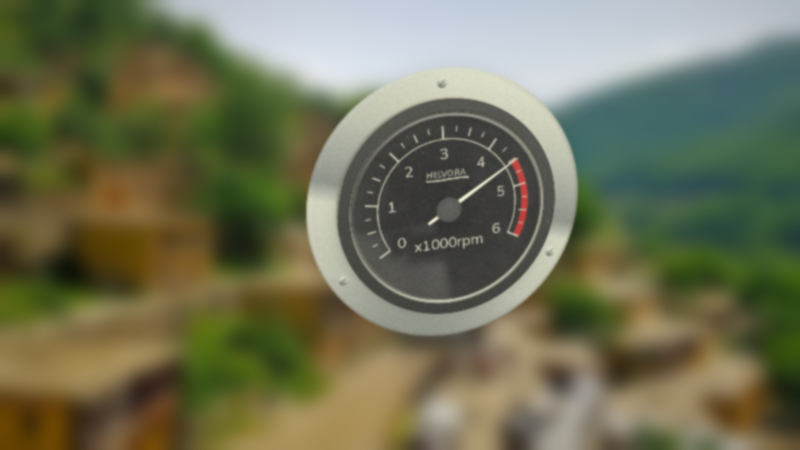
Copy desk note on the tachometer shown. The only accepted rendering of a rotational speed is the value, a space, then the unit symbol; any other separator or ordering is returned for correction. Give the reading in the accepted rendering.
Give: 4500 rpm
